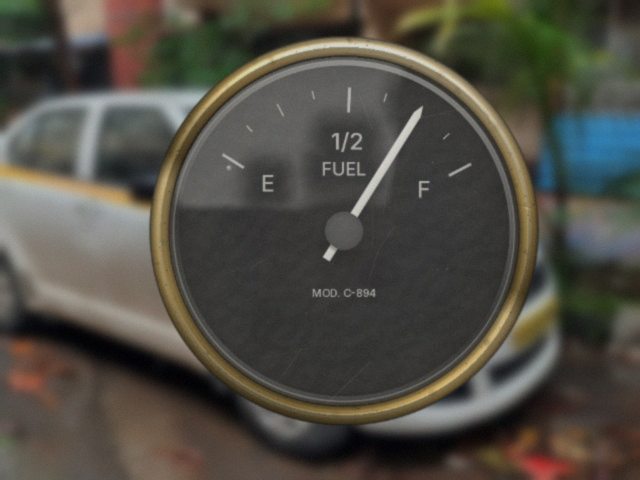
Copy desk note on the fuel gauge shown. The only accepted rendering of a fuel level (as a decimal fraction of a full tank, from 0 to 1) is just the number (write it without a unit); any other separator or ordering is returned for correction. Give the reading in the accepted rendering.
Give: 0.75
